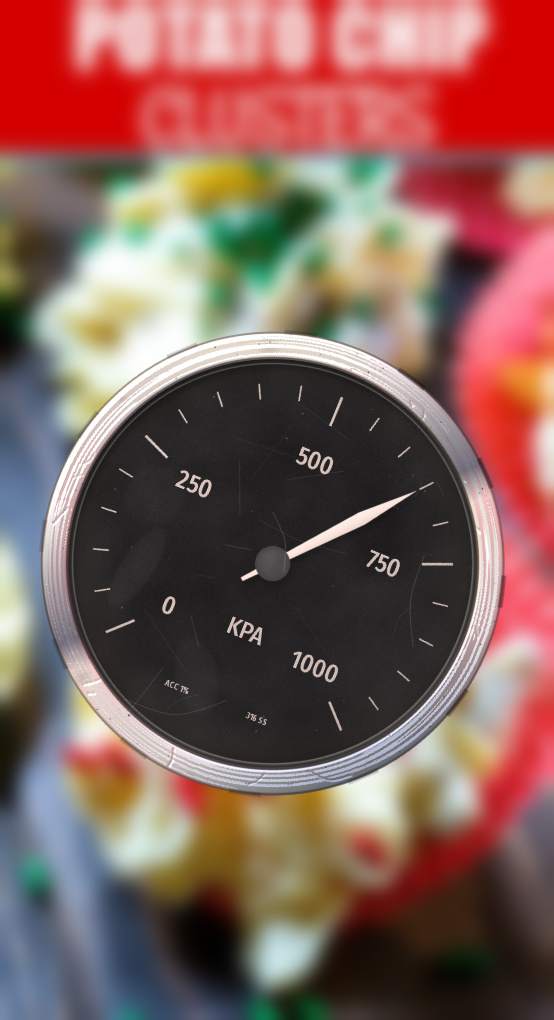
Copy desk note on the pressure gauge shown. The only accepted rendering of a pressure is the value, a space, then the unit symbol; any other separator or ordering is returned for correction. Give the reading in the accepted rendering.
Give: 650 kPa
